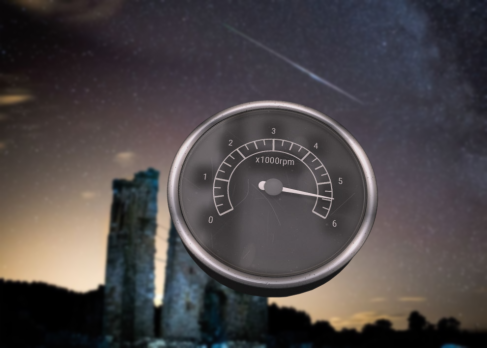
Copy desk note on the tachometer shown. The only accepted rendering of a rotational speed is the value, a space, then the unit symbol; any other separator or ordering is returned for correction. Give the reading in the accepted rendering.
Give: 5500 rpm
